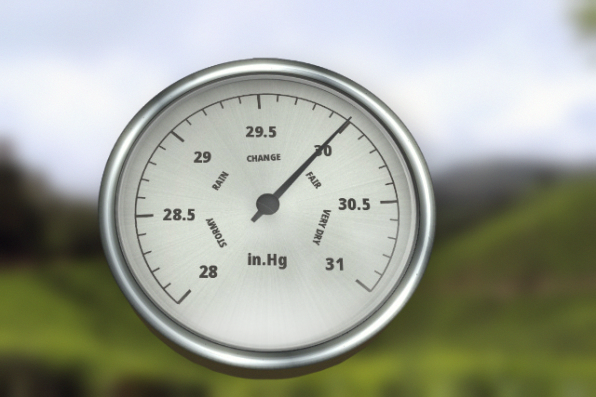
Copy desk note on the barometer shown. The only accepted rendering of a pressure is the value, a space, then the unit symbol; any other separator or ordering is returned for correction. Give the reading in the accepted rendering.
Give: 30 inHg
